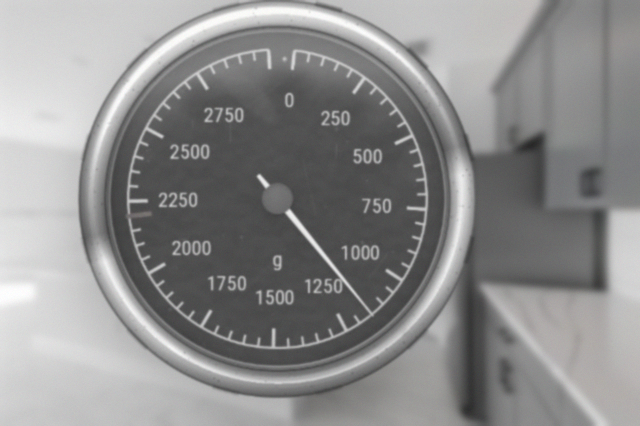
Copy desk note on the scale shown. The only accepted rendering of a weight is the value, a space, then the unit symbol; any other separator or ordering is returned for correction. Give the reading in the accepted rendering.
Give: 1150 g
